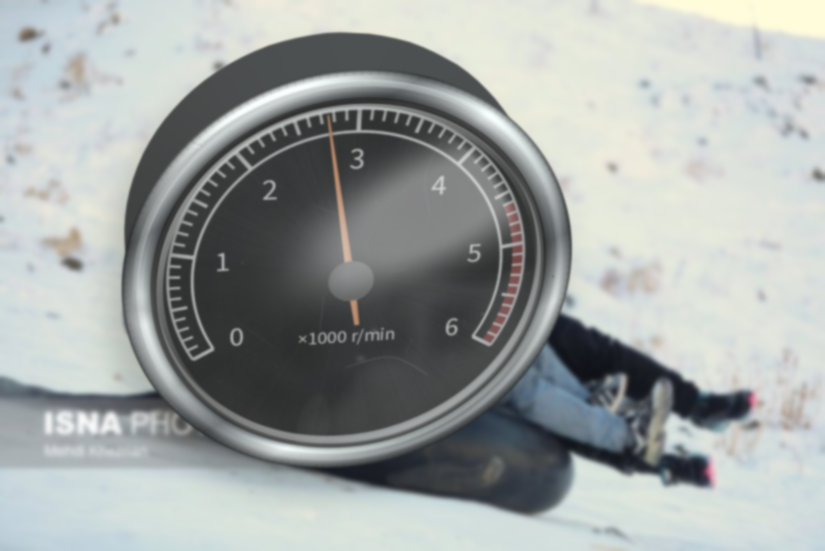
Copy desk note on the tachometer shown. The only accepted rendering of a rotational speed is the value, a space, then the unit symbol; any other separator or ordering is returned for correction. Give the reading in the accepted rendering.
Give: 2750 rpm
